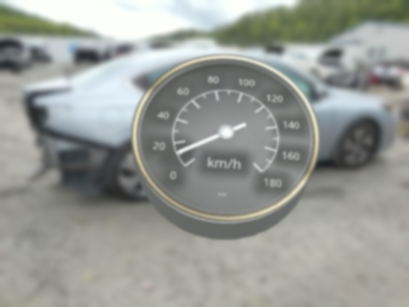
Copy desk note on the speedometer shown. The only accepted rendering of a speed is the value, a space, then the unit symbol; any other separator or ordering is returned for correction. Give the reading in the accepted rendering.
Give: 10 km/h
